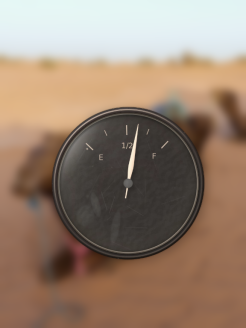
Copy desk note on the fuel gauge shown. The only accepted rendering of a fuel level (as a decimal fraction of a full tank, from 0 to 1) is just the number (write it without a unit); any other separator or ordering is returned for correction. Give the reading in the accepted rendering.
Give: 0.625
